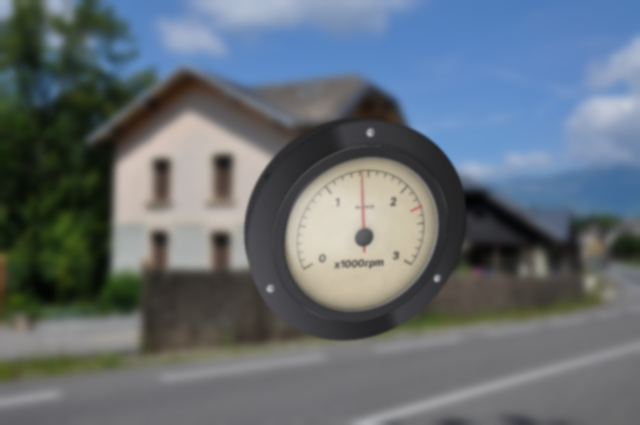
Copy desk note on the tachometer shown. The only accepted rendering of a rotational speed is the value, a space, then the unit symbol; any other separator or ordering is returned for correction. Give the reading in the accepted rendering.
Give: 1400 rpm
